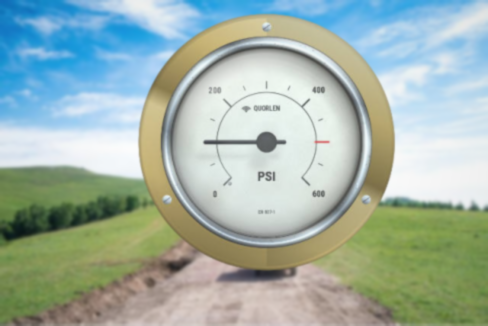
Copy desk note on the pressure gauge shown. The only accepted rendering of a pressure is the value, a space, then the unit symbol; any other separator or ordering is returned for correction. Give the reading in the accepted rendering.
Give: 100 psi
